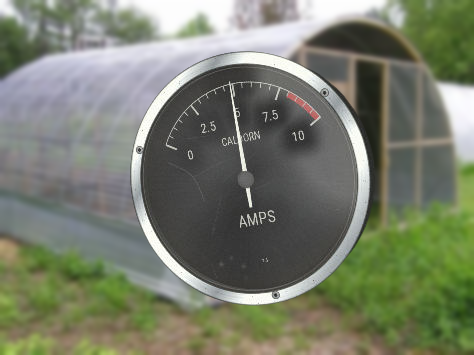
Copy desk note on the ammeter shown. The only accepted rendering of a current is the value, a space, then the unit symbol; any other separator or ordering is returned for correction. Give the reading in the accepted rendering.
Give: 5 A
